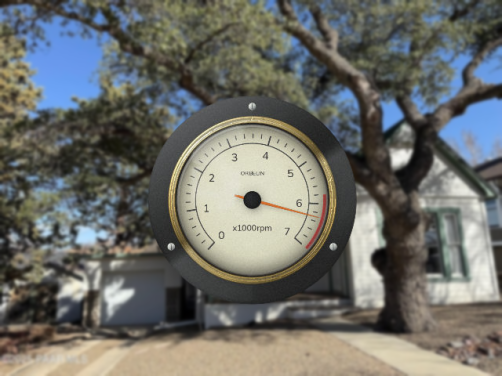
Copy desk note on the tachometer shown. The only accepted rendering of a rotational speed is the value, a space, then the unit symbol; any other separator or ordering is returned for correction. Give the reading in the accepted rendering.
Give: 6300 rpm
